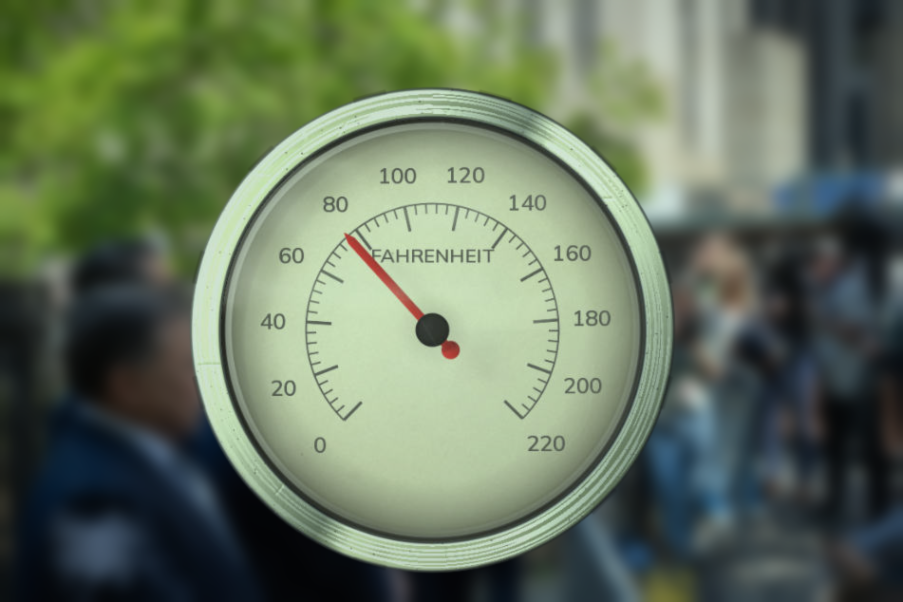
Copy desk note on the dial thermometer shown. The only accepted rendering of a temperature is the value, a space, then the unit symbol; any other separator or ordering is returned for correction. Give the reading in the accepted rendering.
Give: 76 °F
